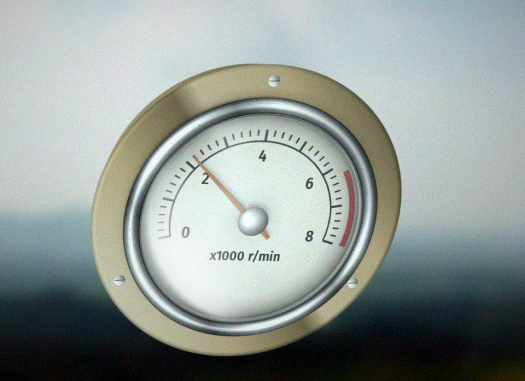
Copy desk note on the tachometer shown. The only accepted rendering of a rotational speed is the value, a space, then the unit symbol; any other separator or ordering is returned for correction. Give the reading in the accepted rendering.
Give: 2200 rpm
